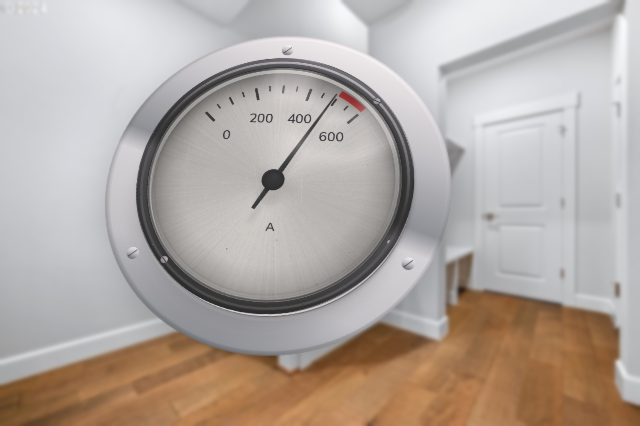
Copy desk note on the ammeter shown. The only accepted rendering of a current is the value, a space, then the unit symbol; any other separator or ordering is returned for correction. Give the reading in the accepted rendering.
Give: 500 A
